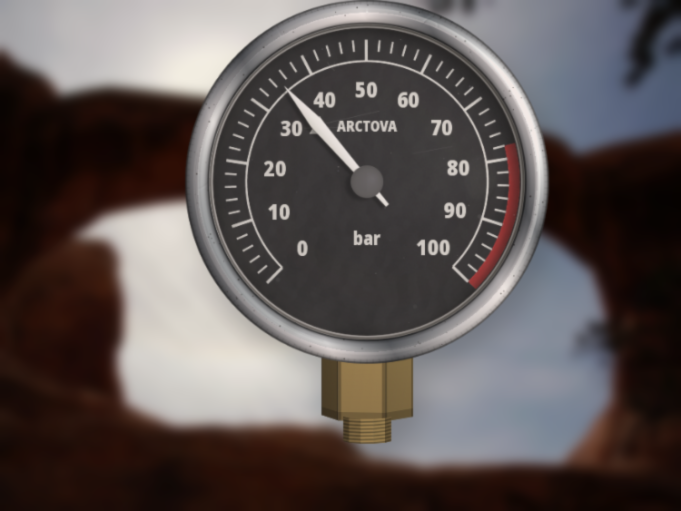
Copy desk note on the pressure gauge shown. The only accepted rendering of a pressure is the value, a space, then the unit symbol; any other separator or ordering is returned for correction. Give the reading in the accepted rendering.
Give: 35 bar
